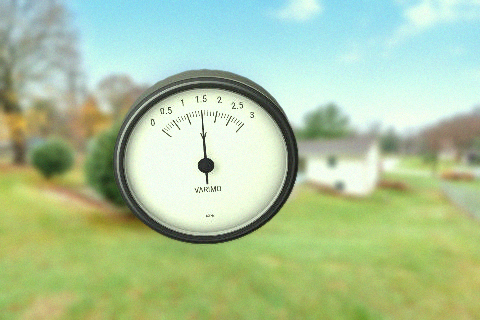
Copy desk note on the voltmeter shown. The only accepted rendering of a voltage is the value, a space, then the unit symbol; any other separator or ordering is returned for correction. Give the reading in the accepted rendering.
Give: 1.5 V
